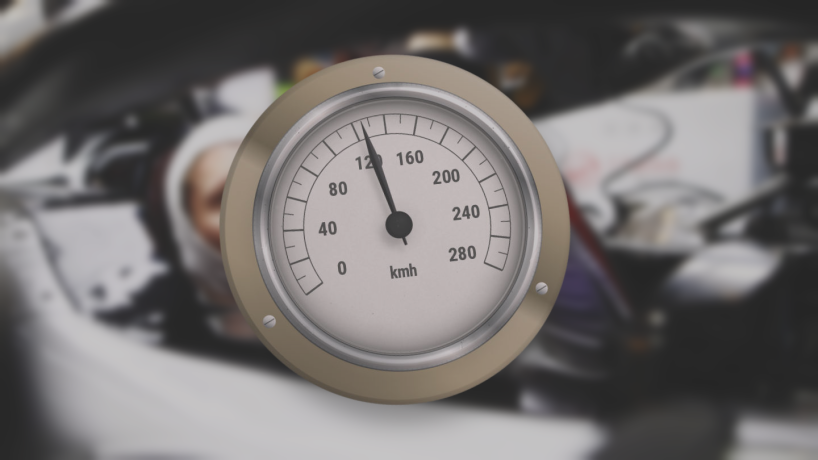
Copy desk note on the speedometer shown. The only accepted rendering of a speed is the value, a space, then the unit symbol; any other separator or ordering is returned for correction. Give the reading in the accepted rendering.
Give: 125 km/h
